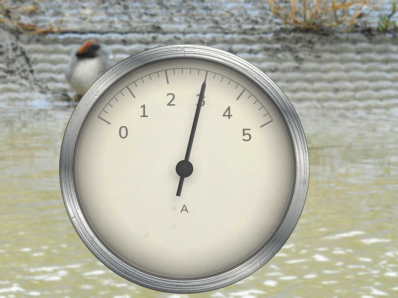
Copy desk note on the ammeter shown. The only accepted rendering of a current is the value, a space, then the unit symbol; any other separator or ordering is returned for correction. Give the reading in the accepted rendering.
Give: 3 A
